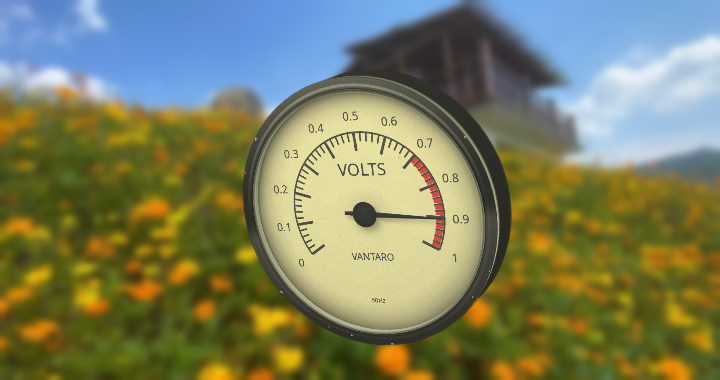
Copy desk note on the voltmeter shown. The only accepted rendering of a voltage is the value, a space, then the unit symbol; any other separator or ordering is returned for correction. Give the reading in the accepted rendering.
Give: 0.9 V
